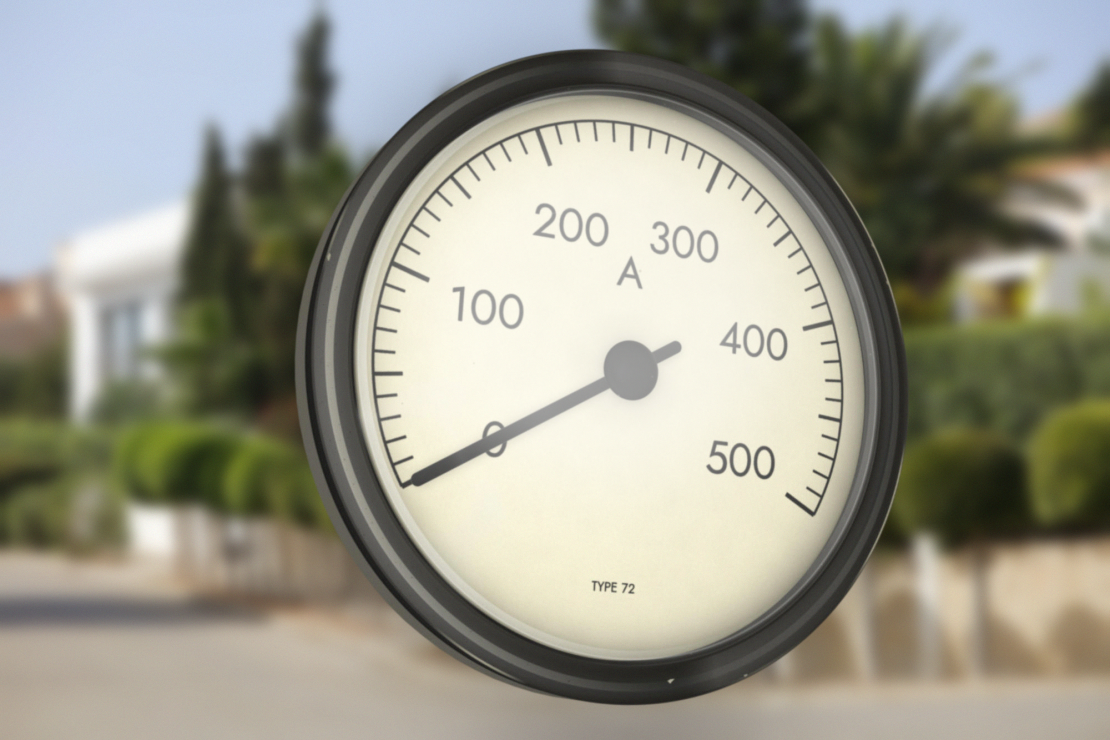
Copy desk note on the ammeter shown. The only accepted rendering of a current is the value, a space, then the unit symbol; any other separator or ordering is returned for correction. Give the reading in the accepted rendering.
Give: 0 A
